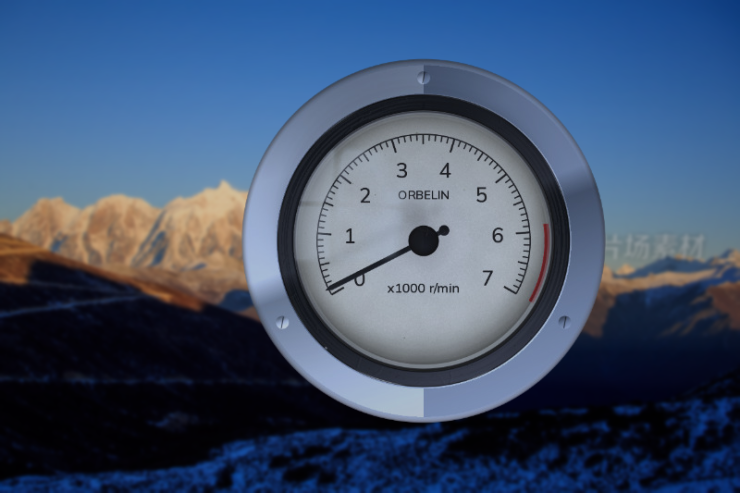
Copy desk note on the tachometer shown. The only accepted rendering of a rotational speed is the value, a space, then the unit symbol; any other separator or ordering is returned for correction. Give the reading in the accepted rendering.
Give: 100 rpm
